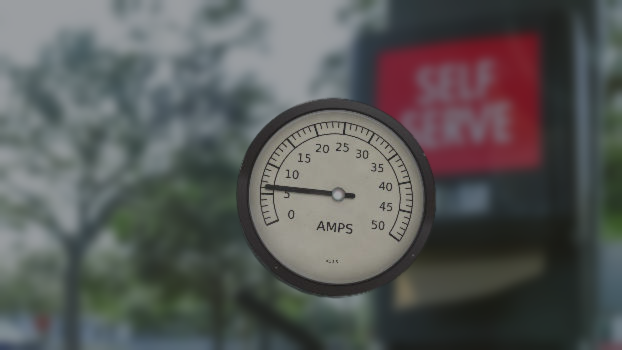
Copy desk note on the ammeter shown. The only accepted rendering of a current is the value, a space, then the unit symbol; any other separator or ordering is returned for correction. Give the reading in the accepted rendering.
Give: 6 A
